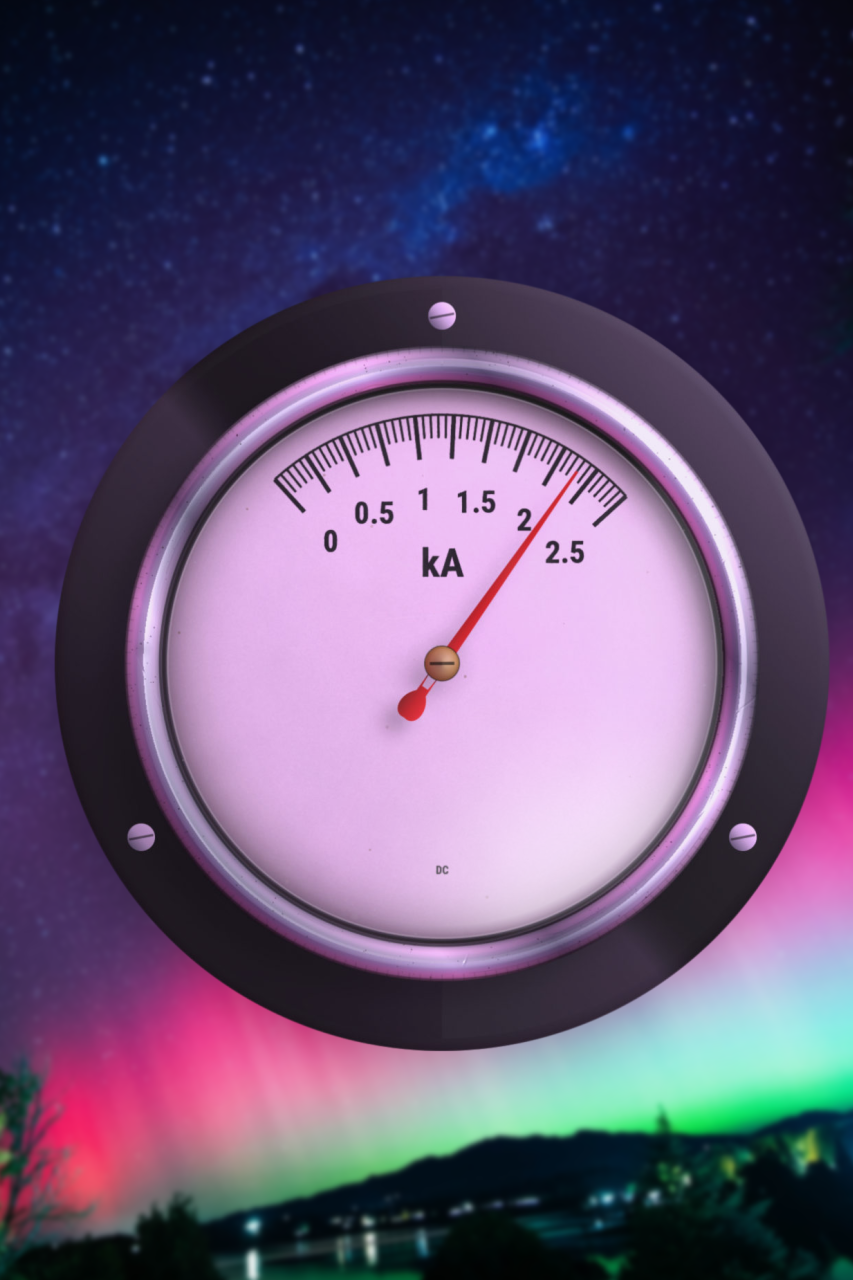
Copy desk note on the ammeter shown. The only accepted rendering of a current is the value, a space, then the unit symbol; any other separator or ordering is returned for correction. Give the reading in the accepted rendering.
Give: 2.15 kA
